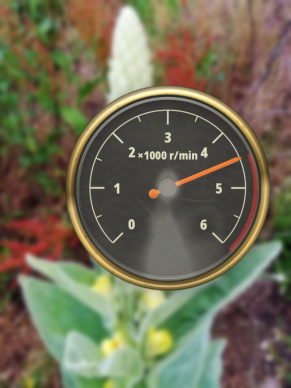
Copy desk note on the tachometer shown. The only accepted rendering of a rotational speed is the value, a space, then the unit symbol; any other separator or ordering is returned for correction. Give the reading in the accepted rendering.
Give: 4500 rpm
